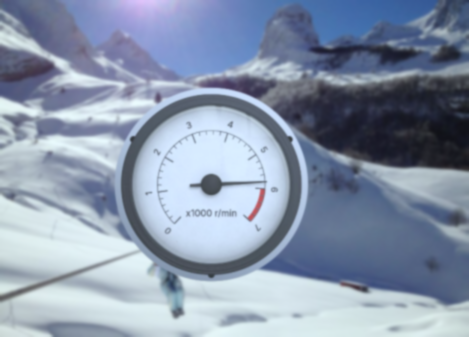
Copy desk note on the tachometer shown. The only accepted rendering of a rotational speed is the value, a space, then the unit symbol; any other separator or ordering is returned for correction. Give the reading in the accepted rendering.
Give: 5800 rpm
